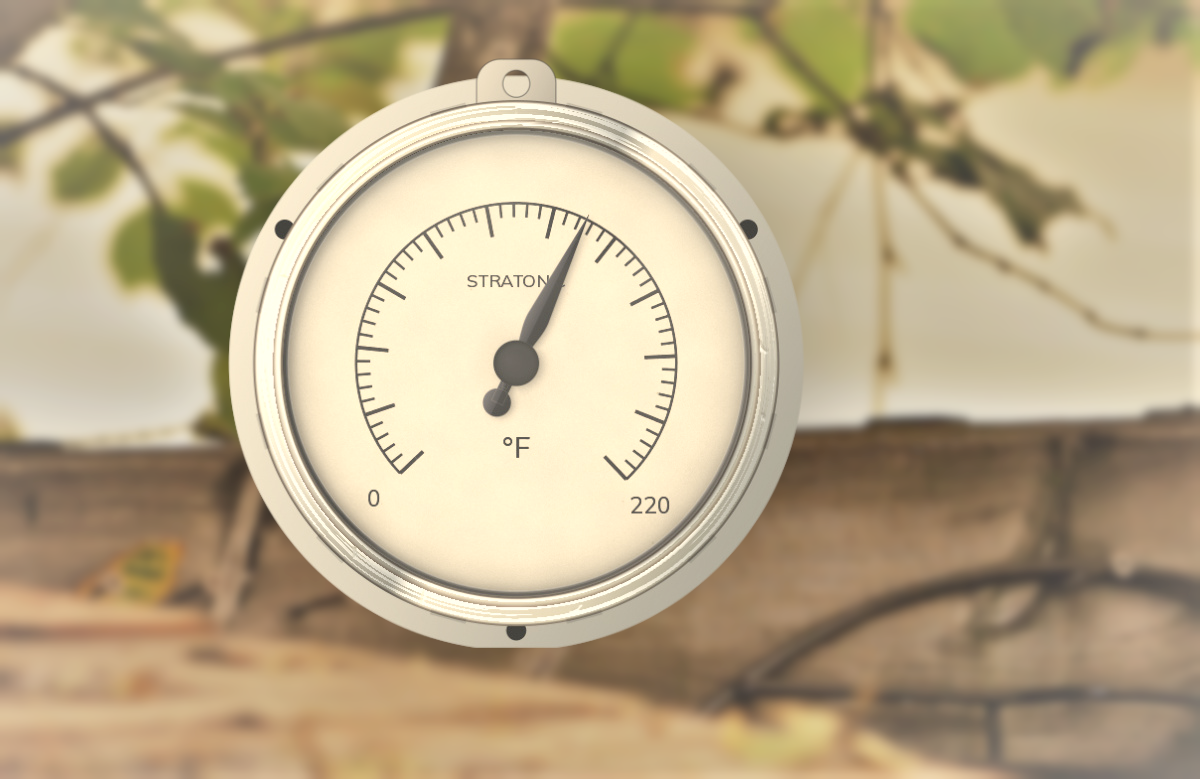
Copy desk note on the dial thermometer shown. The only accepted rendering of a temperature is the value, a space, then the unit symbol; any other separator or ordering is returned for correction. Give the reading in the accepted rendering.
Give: 130 °F
